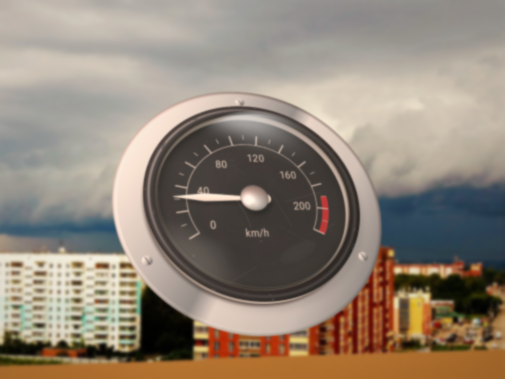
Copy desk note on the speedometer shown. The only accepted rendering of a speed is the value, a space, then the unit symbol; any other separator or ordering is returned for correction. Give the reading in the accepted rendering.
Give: 30 km/h
